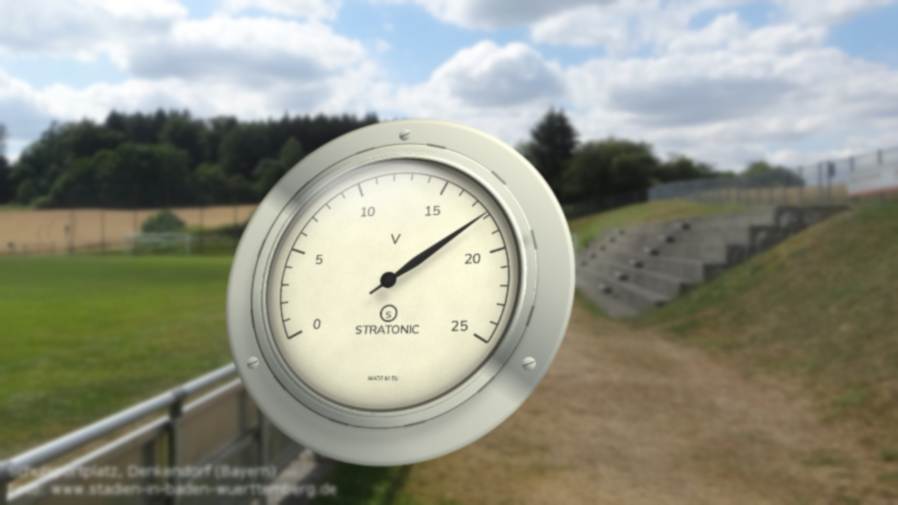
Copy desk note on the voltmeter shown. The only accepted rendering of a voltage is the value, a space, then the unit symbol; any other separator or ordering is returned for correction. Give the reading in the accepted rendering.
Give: 18 V
